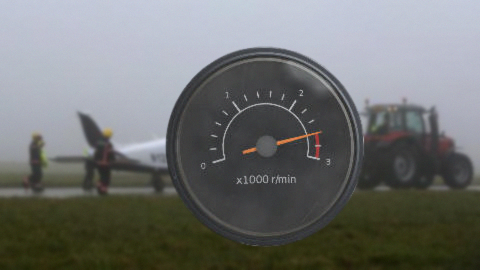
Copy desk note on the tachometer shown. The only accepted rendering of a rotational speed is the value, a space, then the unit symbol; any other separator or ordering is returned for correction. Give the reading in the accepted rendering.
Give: 2600 rpm
